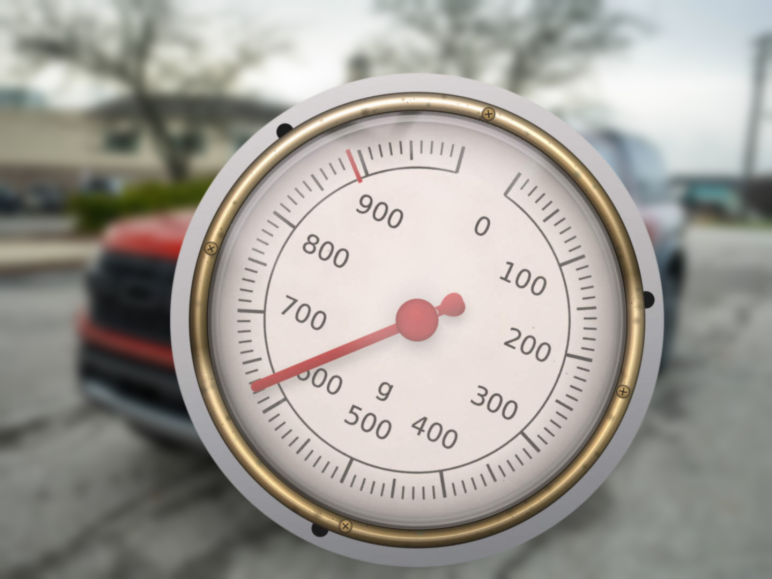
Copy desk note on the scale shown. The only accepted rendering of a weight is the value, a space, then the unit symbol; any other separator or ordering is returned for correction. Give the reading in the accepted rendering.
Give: 625 g
